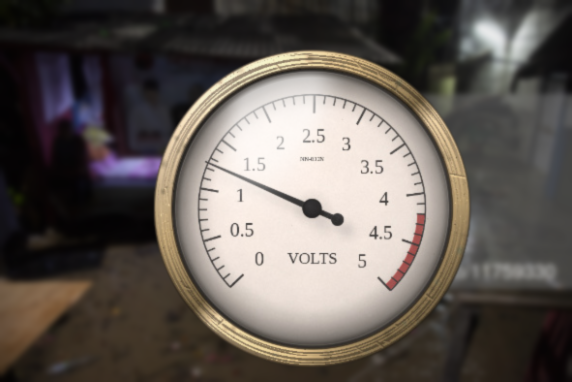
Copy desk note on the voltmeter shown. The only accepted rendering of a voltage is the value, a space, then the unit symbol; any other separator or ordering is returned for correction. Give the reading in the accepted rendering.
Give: 1.25 V
